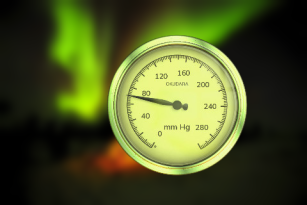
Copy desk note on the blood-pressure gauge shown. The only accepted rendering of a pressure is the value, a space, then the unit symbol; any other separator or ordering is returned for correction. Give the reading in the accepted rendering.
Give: 70 mmHg
